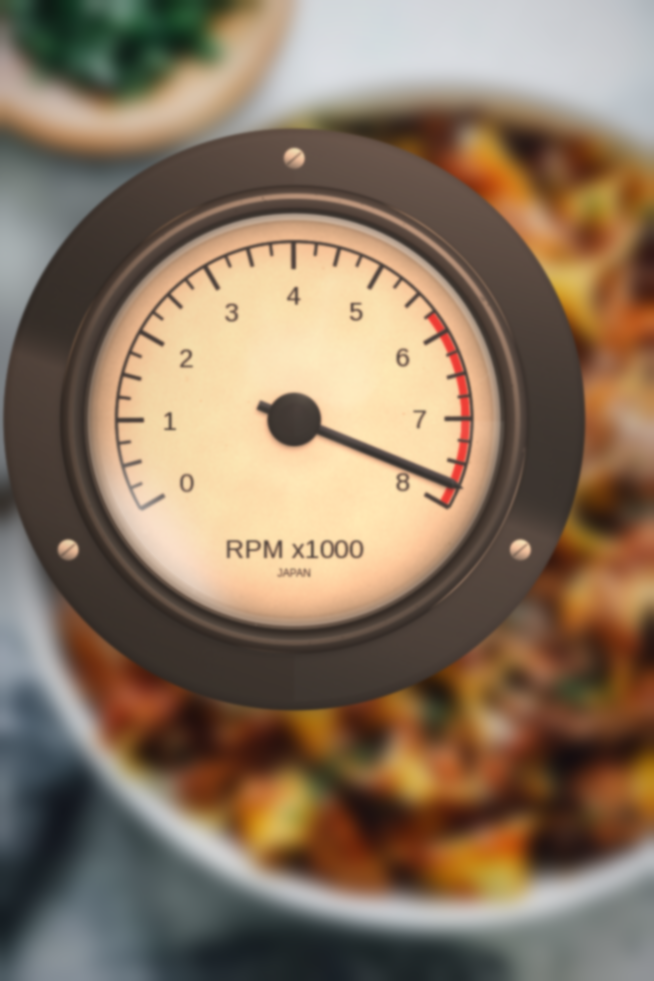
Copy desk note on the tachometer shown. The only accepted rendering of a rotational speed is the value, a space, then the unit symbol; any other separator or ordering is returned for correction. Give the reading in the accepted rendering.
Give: 7750 rpm
